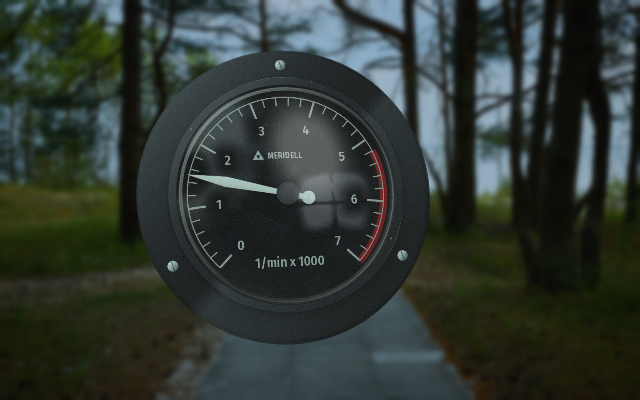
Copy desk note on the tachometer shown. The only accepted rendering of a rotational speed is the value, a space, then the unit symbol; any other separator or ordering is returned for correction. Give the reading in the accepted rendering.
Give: 1500 rpm
